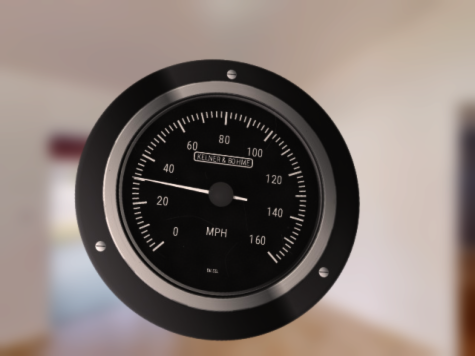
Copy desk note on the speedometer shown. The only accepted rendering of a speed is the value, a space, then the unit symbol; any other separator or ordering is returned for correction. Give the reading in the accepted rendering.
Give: 30 mph
